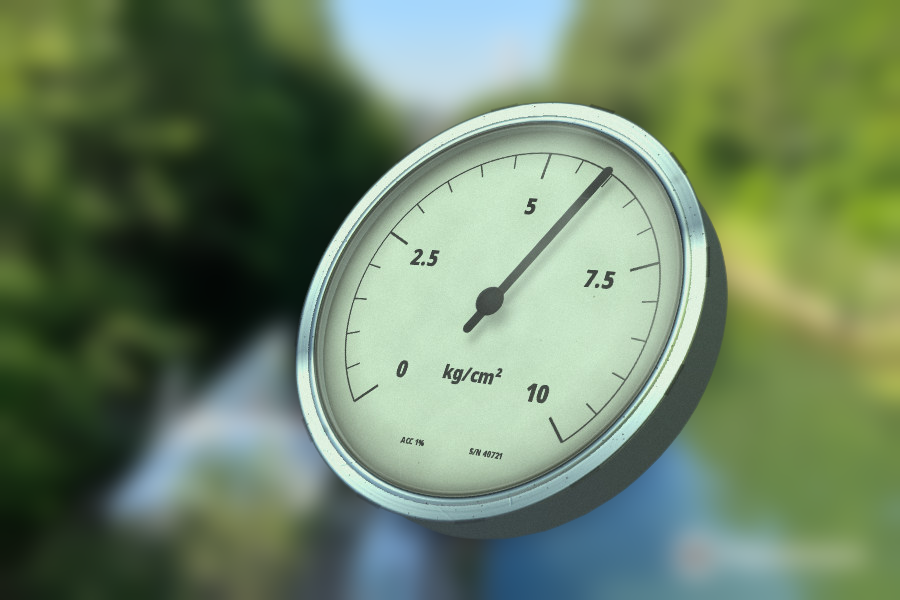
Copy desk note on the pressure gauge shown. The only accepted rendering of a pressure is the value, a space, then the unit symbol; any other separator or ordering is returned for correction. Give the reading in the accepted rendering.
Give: 6 kg/cm²
